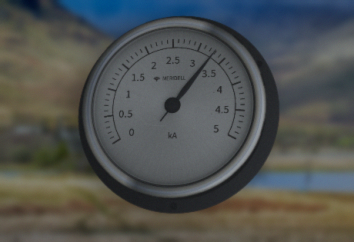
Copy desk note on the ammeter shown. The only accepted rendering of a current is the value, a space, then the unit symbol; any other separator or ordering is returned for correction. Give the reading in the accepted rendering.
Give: 3.3 kA
